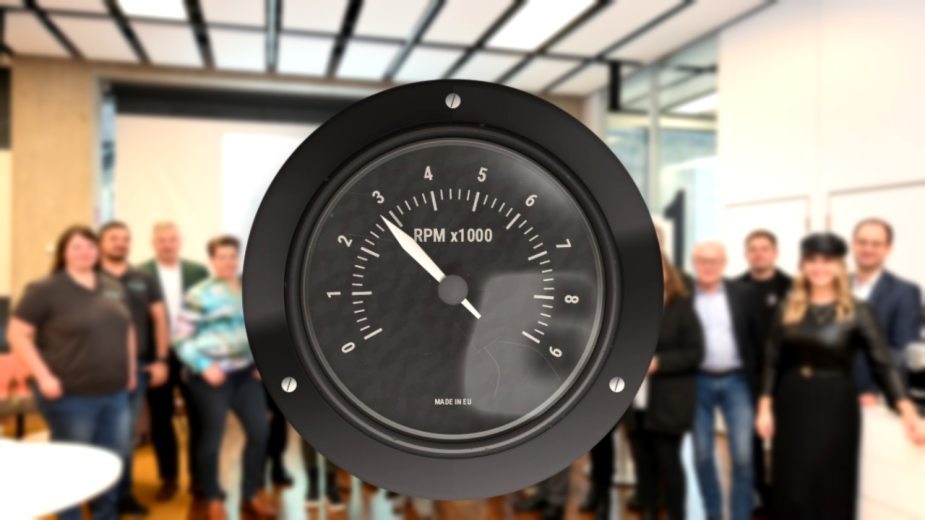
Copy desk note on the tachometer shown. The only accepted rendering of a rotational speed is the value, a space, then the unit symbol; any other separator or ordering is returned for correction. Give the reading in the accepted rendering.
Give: 2800 rpm
